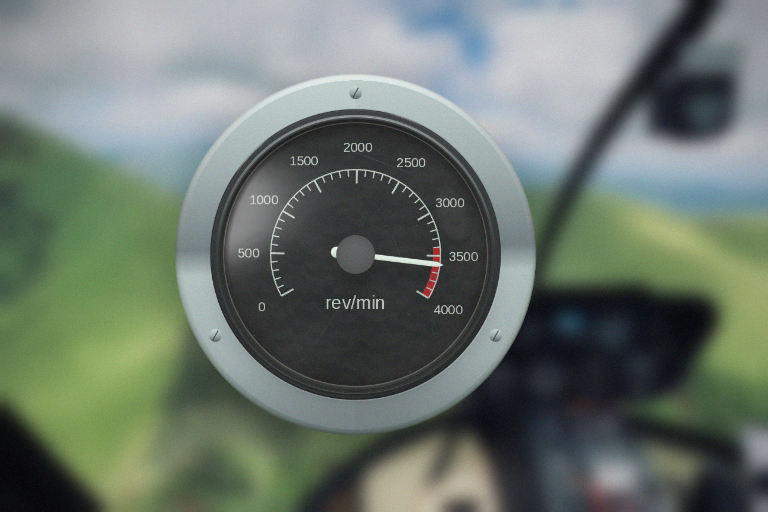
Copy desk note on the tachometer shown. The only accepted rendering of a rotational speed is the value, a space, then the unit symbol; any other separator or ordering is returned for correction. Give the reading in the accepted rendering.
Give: 3600 rpm
